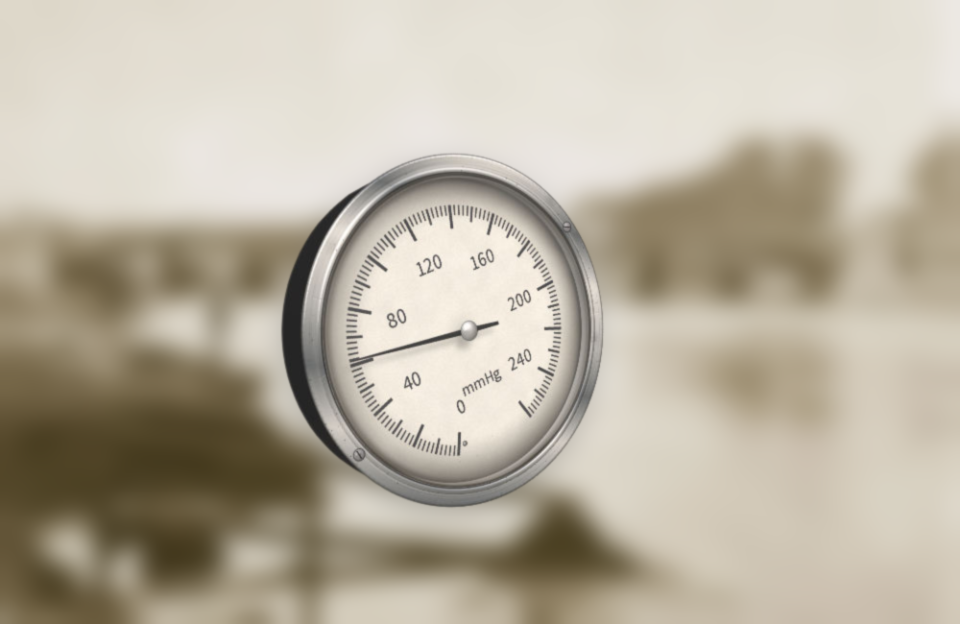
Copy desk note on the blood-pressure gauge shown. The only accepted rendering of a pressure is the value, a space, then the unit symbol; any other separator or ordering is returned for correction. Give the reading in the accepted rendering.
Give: 62 mmHg
